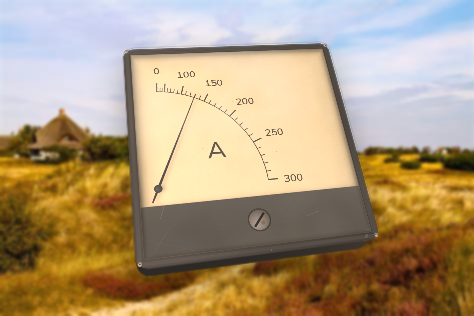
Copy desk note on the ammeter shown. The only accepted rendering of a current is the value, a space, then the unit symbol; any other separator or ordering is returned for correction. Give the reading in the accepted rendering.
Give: 130 A
